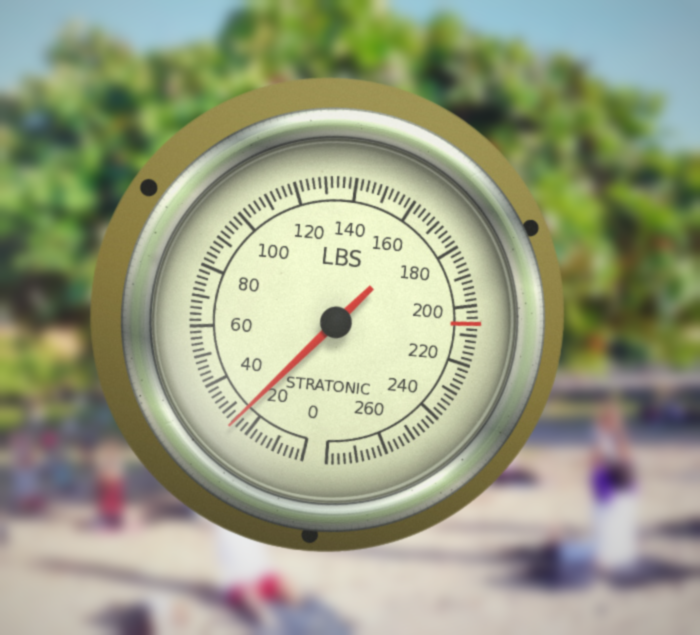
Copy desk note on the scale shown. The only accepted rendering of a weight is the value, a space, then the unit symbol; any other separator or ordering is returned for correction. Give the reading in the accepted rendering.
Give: 26 lb
